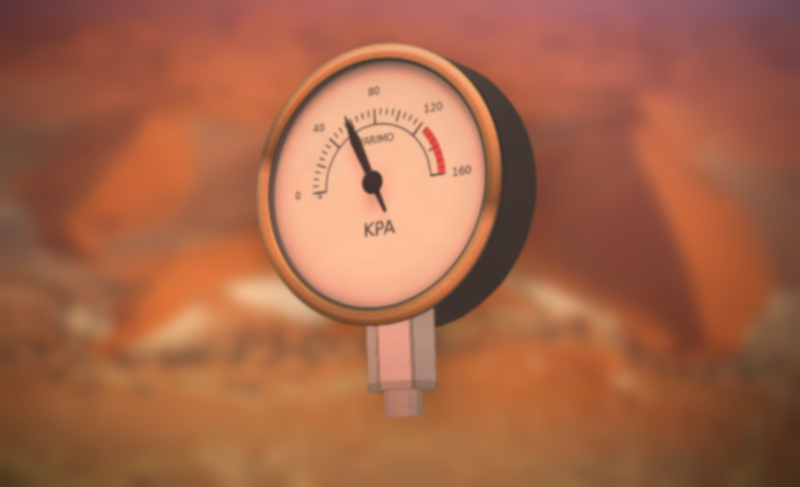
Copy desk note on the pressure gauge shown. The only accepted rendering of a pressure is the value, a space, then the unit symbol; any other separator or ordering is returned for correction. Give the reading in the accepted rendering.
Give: 60 kPa
